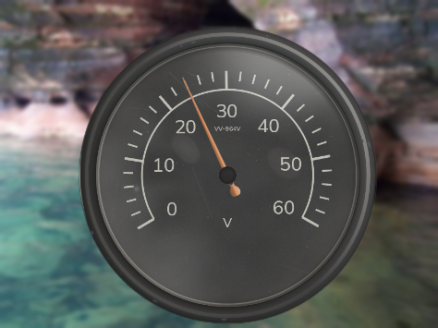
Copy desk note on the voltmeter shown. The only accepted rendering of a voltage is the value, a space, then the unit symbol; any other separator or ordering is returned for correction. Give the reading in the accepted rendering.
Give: 24 V
